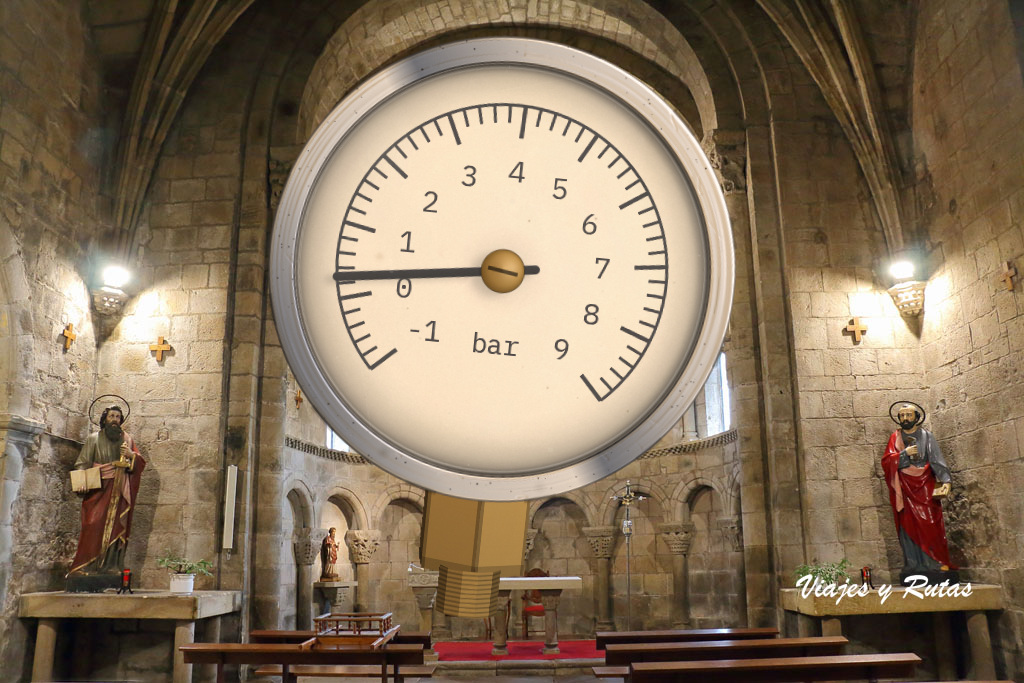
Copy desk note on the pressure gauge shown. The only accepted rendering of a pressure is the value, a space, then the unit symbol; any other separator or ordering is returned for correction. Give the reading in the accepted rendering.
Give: 0.3 bar
